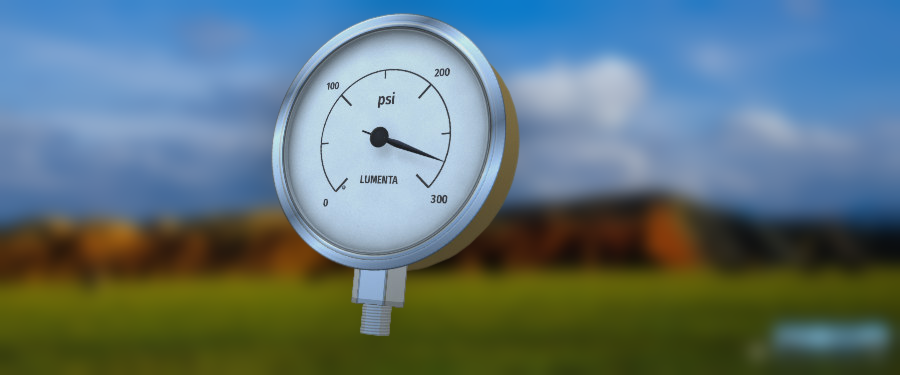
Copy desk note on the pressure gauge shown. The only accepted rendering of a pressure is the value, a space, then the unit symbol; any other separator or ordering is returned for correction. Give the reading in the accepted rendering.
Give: 275 psi
